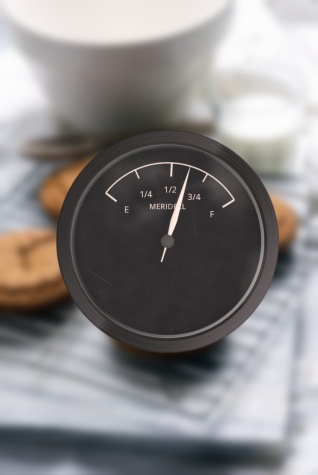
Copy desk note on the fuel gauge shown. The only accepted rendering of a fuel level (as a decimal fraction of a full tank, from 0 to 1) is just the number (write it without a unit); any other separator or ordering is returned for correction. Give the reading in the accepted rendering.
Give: 0.625
